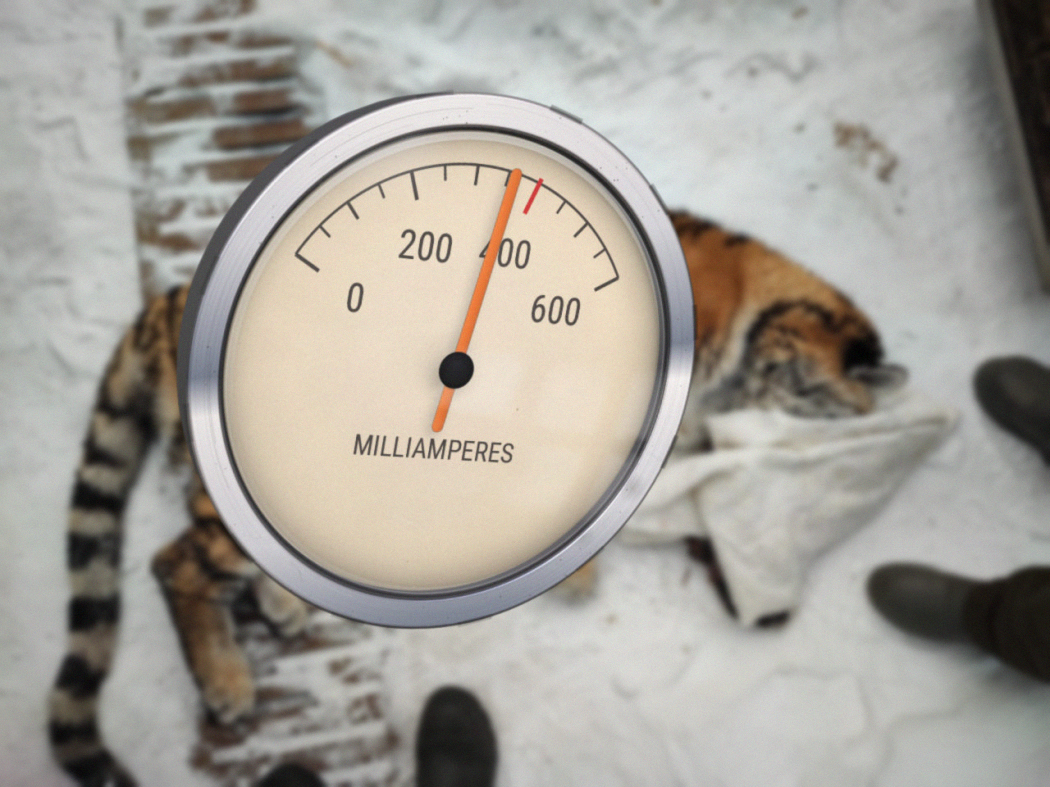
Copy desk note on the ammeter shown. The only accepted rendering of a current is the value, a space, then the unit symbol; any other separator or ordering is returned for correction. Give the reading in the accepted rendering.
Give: 350 mA
